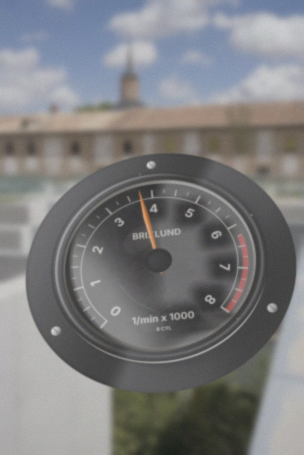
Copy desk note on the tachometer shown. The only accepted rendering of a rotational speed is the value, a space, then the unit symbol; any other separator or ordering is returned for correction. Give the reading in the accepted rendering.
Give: 3750 rpm
